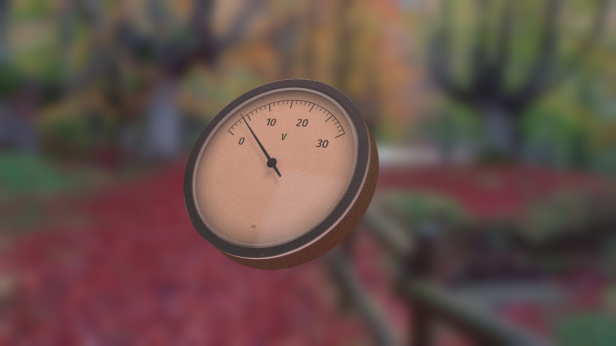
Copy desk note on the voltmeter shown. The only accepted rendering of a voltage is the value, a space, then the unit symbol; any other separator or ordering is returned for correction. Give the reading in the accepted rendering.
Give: 4 V
